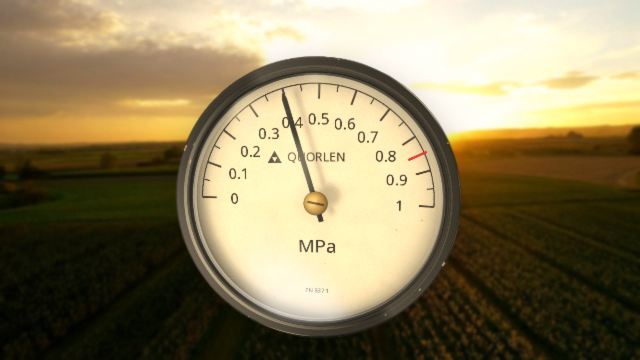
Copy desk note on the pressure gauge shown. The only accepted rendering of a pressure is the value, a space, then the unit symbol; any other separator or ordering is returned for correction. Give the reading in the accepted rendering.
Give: 0.4 MPa
